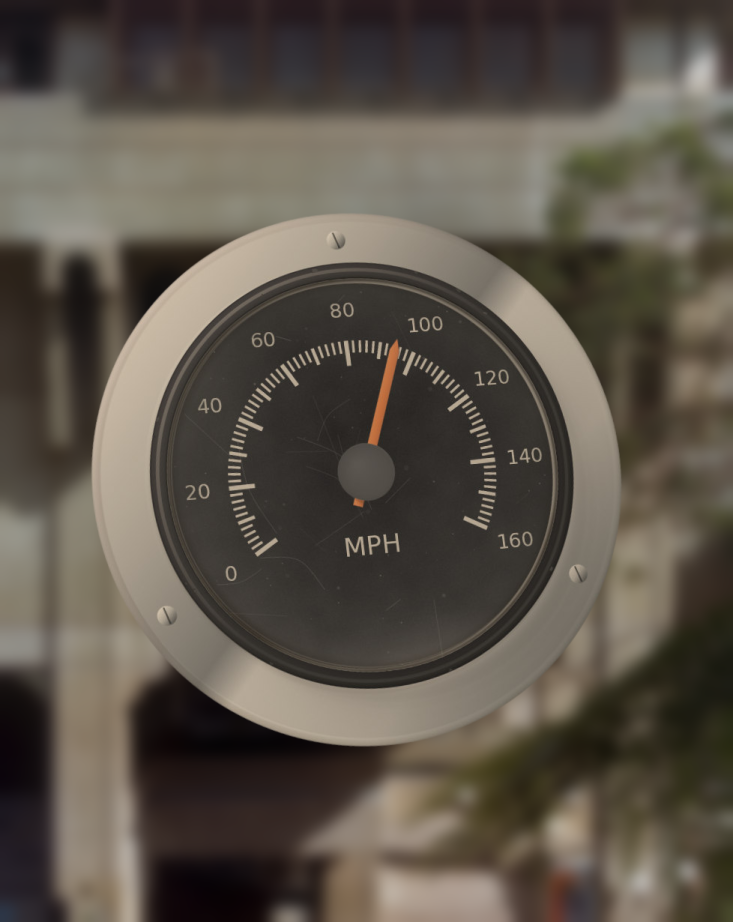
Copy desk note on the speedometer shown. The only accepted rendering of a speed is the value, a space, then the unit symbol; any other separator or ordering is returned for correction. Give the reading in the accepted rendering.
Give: 94 mph
